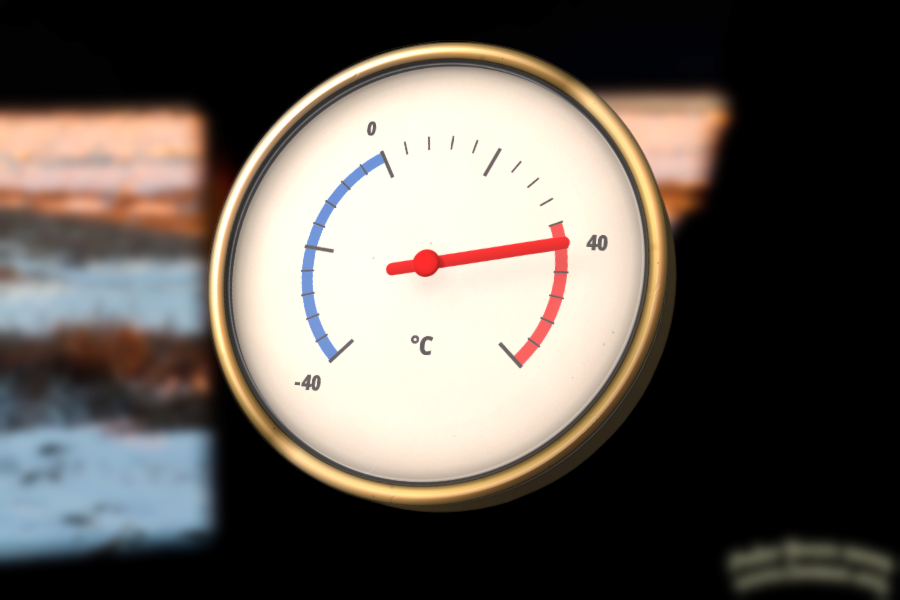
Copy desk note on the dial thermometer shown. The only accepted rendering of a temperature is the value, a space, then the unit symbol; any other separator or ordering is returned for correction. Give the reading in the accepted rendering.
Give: 40 °C
